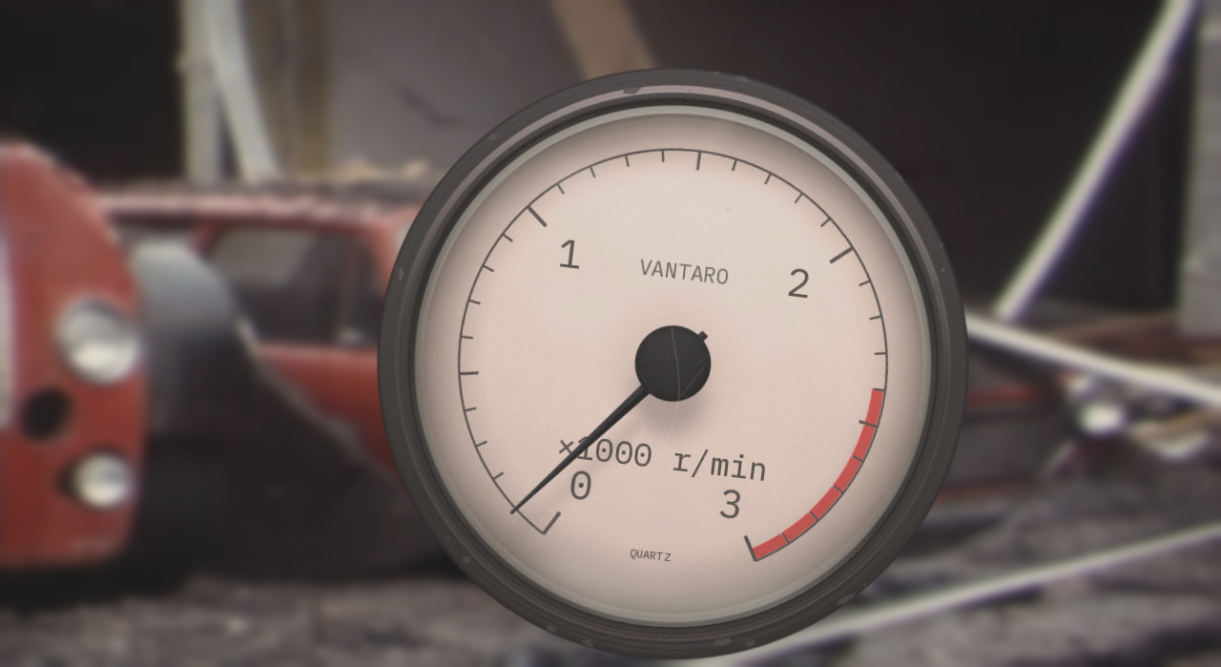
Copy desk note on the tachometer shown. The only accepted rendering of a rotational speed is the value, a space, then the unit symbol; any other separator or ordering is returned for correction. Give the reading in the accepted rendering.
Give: 100 rpm
